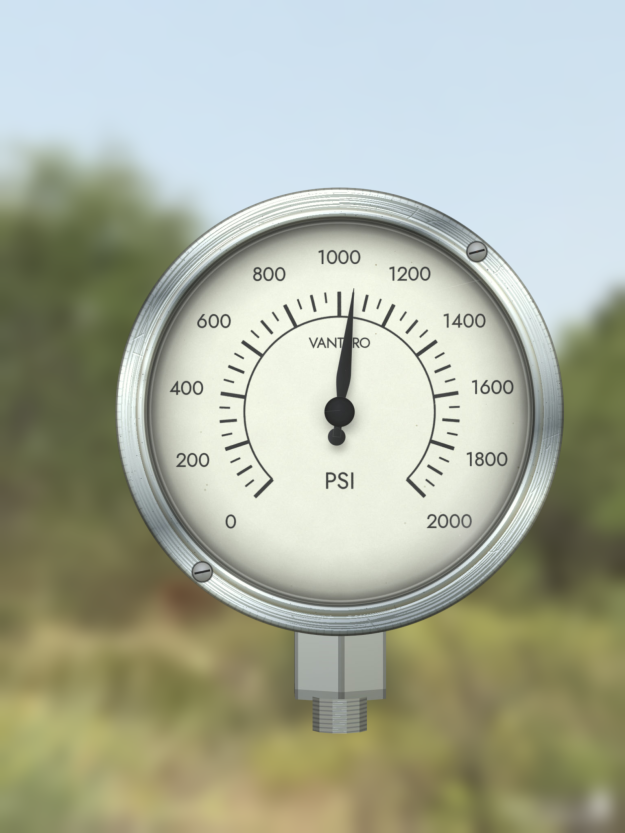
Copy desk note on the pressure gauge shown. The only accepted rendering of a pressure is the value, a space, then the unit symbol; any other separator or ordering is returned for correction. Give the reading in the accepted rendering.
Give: 1050 psi
